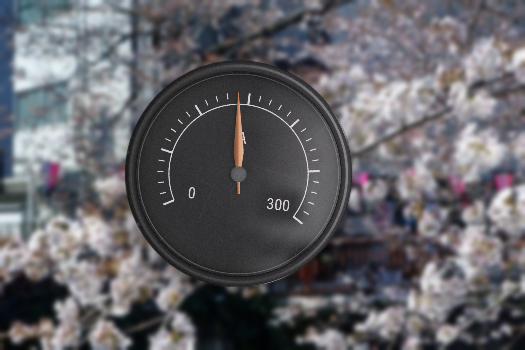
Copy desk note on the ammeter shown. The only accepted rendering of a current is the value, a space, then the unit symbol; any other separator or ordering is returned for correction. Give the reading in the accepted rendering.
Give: 140 A
